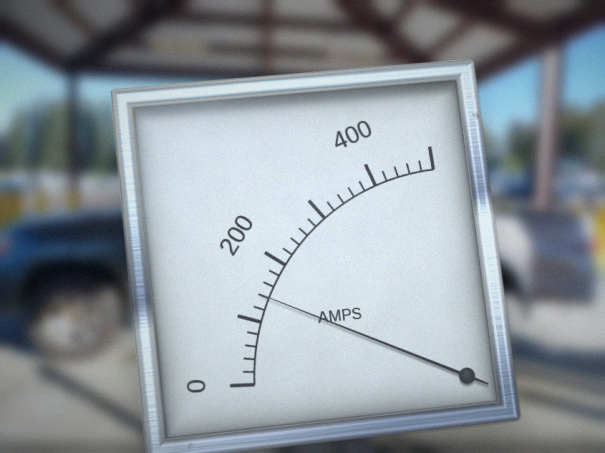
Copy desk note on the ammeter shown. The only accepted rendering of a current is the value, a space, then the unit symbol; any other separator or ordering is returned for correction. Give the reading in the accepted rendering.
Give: 140 A
